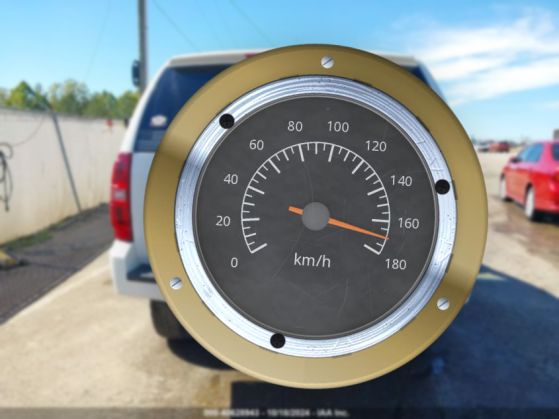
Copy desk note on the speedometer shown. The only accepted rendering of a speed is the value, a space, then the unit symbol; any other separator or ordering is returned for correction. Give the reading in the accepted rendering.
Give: 170 km/h
